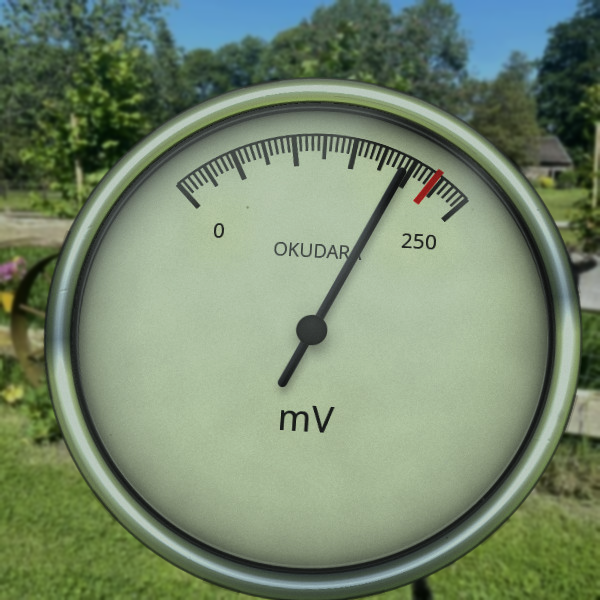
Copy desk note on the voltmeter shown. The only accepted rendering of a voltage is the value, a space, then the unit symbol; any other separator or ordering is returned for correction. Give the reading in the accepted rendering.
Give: 195 mV
